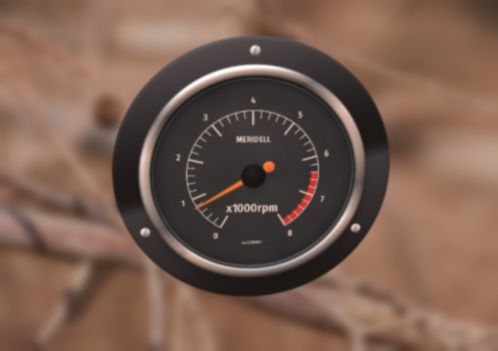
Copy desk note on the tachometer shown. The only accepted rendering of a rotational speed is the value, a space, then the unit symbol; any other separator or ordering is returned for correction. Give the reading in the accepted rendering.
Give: 800 rpm
